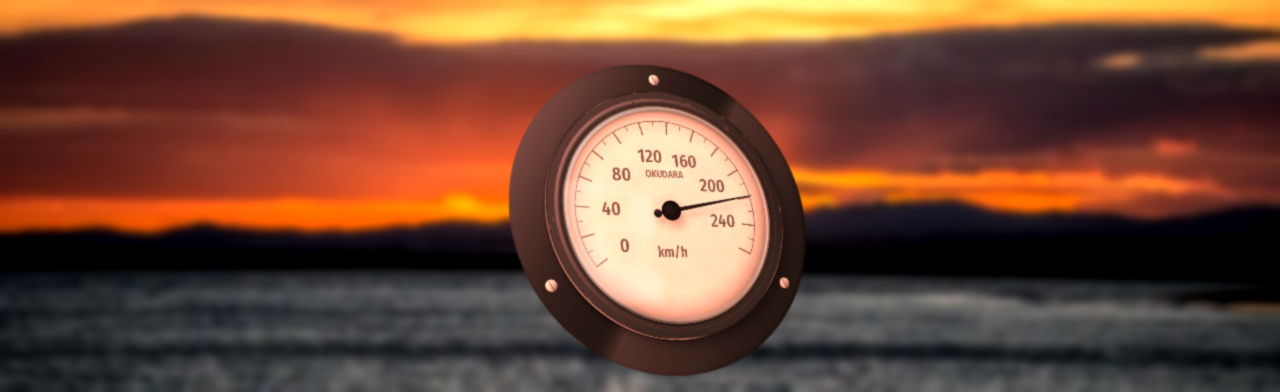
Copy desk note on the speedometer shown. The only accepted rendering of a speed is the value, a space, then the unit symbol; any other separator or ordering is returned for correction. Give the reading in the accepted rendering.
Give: 220 km/h
